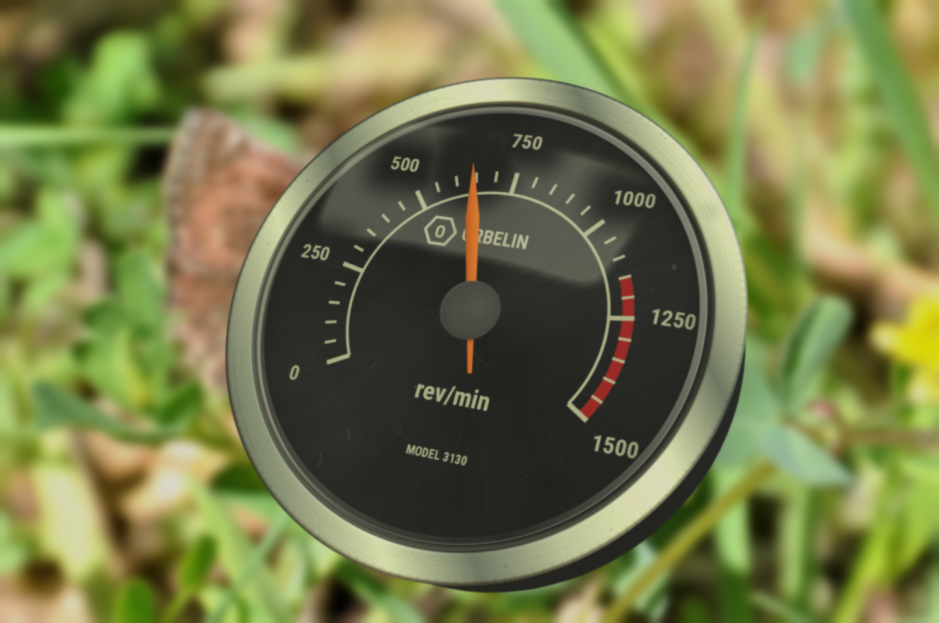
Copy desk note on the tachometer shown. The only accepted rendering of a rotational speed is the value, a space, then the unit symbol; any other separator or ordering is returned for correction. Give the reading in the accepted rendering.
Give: 650 rpm
